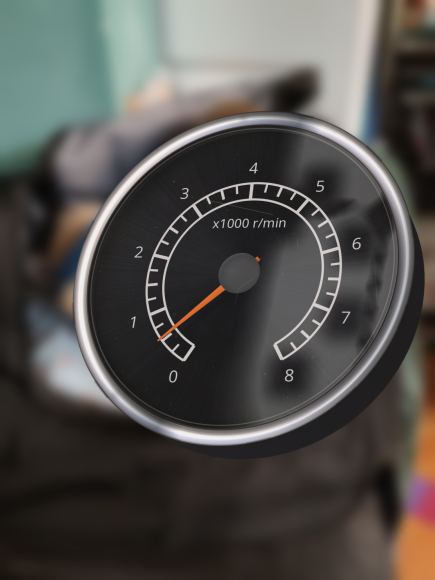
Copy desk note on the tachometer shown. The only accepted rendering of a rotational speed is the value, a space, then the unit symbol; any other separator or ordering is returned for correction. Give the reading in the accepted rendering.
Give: 500 rpm
